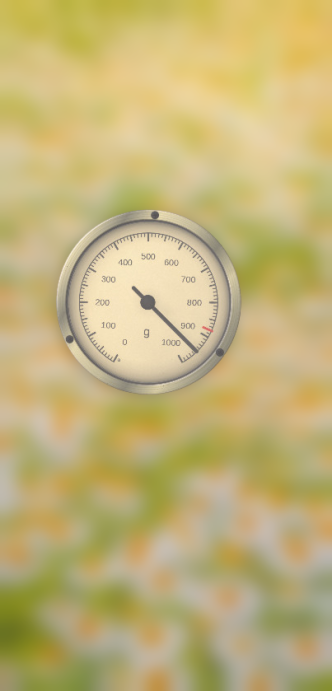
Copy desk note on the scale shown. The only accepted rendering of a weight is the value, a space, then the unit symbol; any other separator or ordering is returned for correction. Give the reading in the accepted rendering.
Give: 950 g
